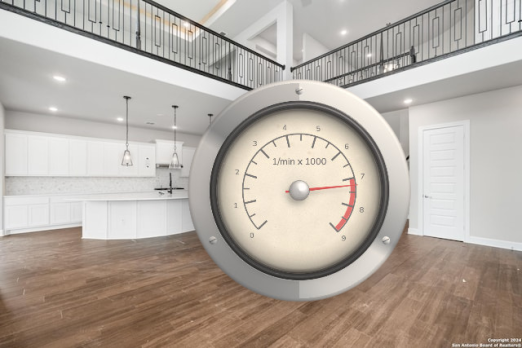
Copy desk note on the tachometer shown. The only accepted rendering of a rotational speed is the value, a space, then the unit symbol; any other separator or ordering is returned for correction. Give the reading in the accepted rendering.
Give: 7250 rpm
